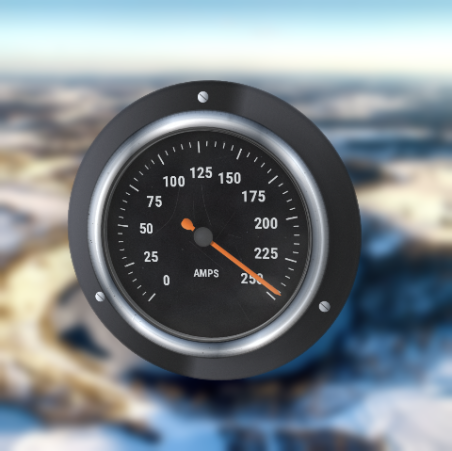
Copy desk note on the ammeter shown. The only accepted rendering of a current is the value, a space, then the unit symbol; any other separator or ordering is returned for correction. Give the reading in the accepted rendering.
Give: 245 A
